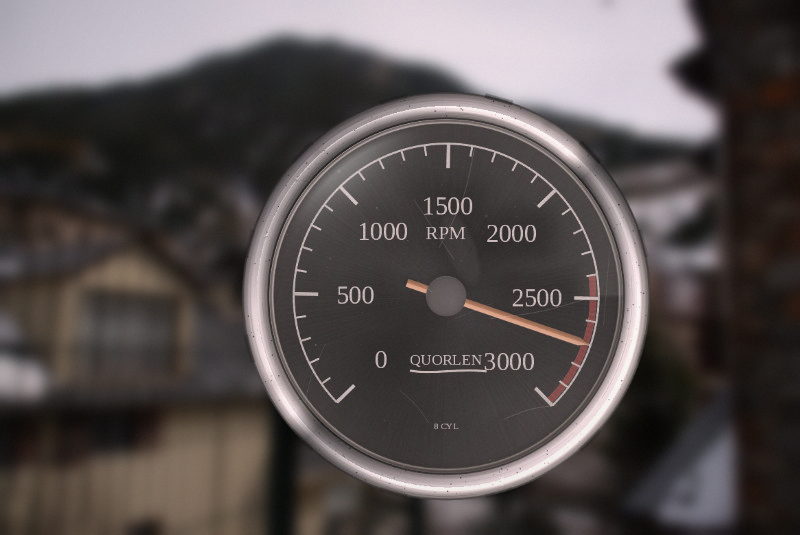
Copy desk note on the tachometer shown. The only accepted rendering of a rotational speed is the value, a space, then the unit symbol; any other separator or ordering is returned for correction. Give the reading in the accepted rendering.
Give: 2700 rpm
